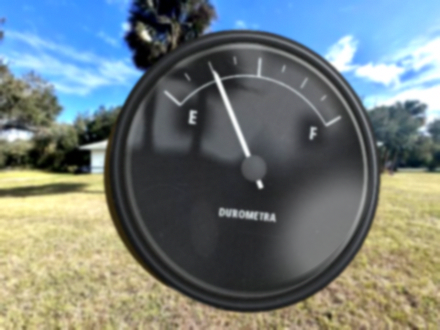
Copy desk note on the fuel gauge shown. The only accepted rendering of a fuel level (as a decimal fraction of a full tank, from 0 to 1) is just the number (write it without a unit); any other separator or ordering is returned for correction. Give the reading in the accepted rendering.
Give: 0.25
